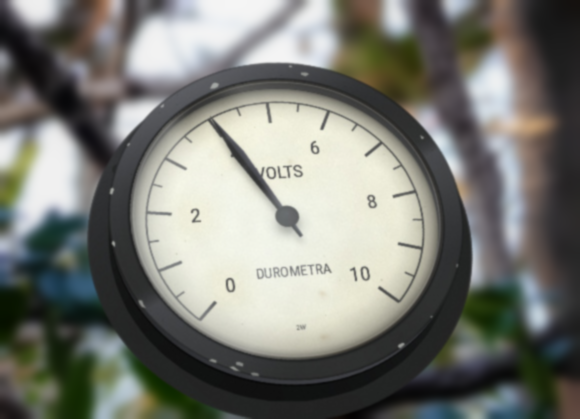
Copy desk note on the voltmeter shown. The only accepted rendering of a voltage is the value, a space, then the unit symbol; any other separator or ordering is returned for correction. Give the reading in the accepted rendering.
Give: 4 V
